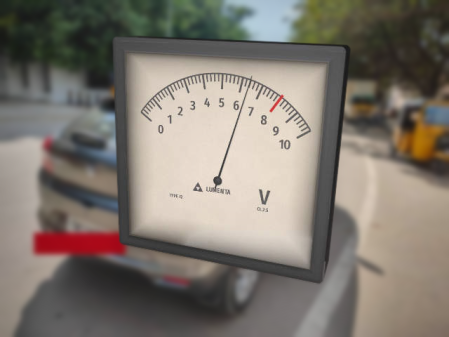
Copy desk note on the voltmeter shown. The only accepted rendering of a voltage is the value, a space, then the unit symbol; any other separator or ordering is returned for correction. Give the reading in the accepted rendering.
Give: 6.4 V
